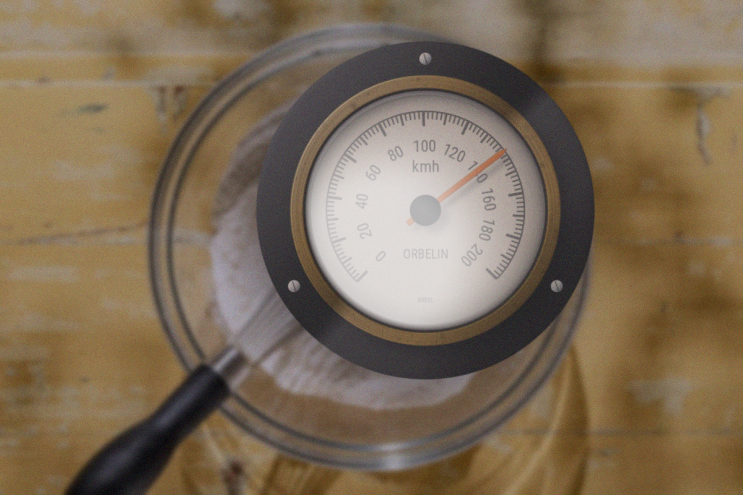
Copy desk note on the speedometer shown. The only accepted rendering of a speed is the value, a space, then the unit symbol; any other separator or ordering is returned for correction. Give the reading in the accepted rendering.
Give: 140 km/h
